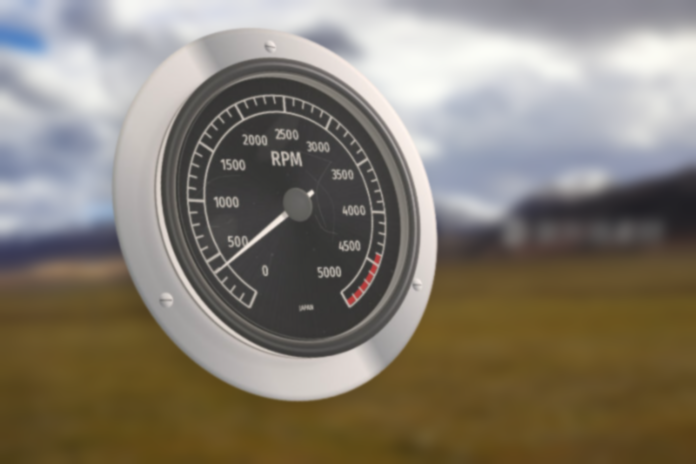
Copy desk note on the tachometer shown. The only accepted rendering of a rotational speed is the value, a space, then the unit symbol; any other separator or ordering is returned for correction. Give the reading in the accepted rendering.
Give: 400 rpm
